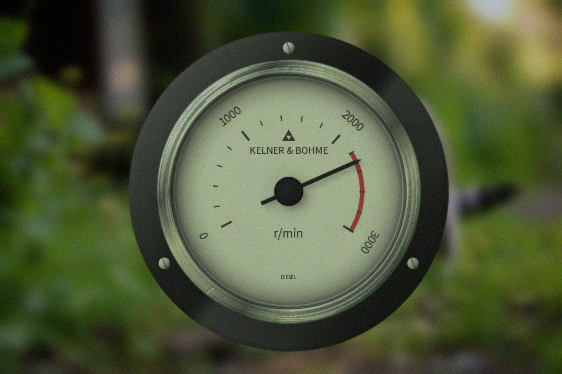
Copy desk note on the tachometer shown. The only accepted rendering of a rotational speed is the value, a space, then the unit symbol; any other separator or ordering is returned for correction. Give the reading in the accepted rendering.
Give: 2300 rpm
